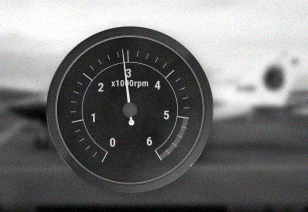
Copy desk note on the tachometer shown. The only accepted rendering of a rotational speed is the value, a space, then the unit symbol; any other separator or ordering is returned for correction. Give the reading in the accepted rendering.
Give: 2900 rpm
